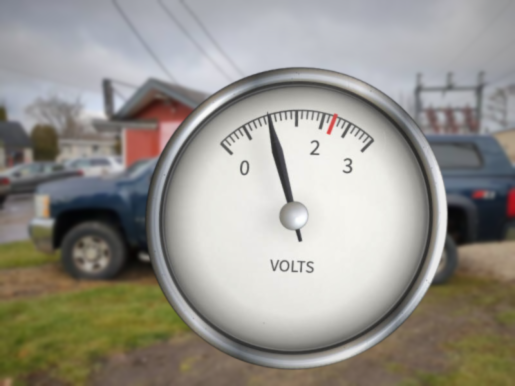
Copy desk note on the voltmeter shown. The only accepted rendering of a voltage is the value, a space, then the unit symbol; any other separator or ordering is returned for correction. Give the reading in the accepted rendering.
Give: 1 V
